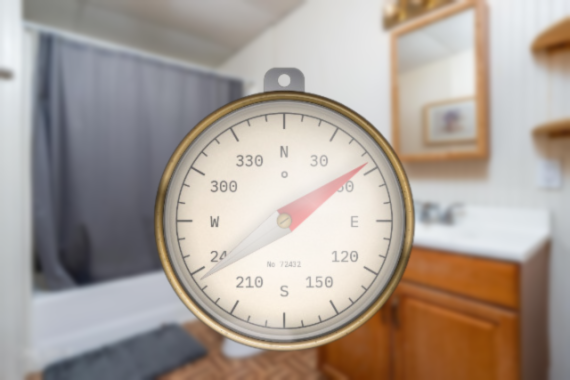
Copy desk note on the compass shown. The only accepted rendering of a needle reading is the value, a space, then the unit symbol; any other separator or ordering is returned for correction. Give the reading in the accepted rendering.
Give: 55 °
